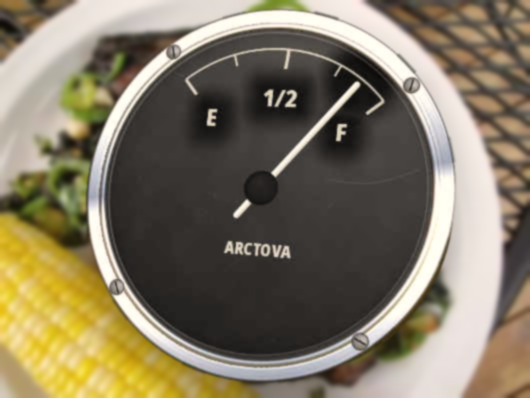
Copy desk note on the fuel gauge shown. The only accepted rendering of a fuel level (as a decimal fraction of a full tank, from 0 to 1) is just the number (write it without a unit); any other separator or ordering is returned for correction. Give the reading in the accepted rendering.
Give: 0.875
